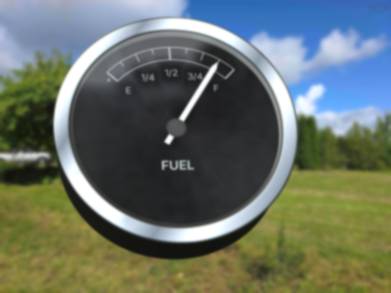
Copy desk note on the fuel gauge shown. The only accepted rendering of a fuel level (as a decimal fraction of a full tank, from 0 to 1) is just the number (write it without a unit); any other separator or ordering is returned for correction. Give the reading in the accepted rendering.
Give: 0.875
